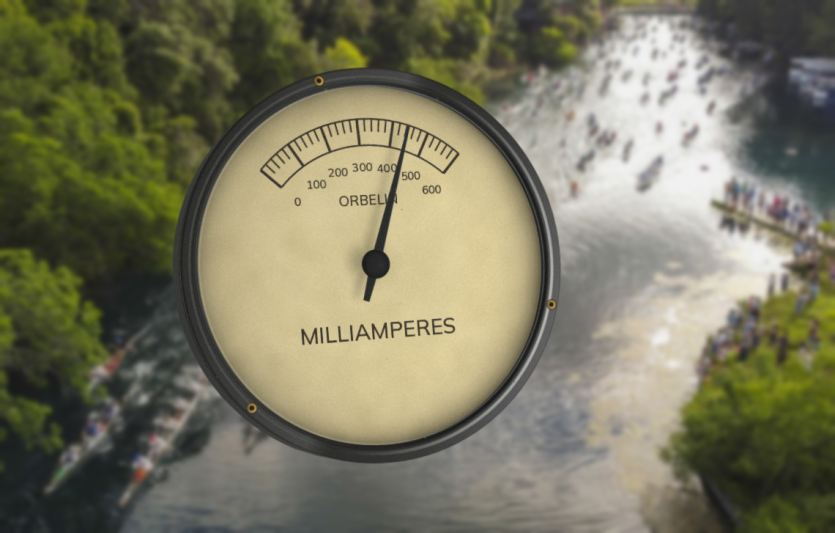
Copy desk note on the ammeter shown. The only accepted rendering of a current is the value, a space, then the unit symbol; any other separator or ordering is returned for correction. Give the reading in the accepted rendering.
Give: 440 mA
